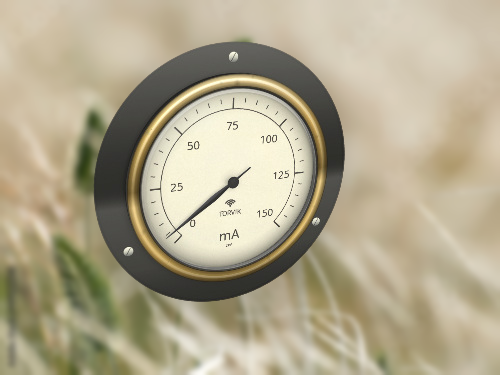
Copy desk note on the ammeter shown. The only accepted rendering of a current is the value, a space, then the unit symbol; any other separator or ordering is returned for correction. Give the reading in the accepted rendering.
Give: 5 mA
